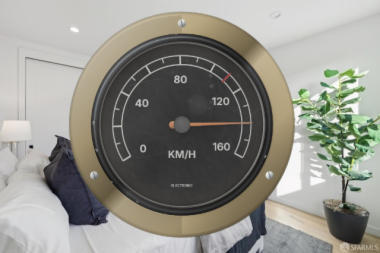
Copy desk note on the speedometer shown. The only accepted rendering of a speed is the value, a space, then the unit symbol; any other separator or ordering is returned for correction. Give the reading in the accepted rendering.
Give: 140 km/h
